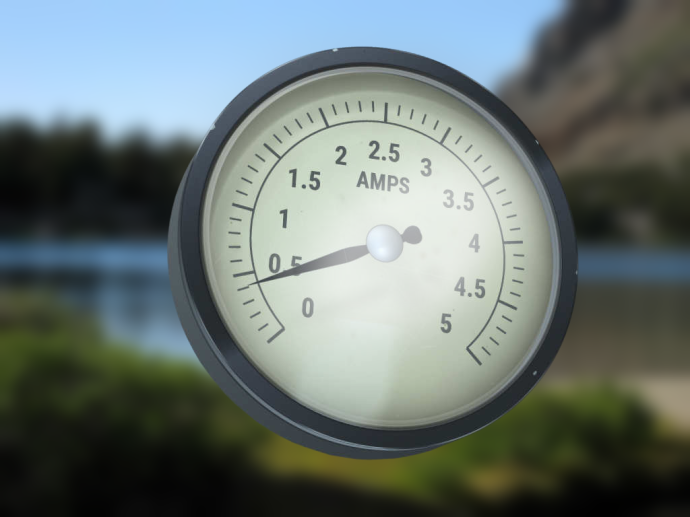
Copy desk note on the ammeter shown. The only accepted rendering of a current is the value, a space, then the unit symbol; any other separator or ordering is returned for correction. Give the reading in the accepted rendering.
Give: 0.4 A
